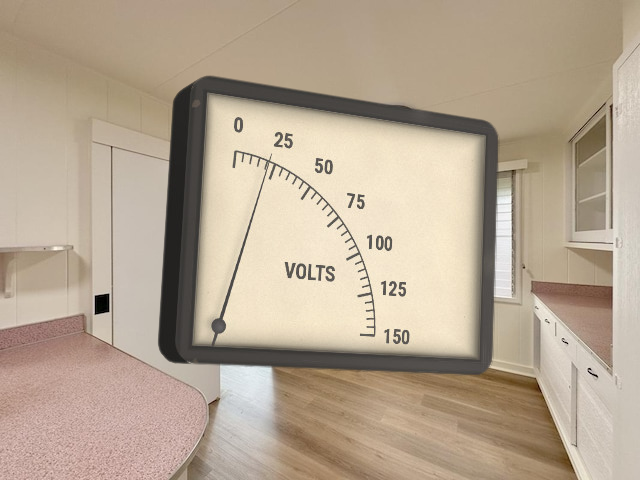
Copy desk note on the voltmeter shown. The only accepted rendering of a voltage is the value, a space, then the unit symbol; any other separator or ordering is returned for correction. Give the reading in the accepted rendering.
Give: 20 V
